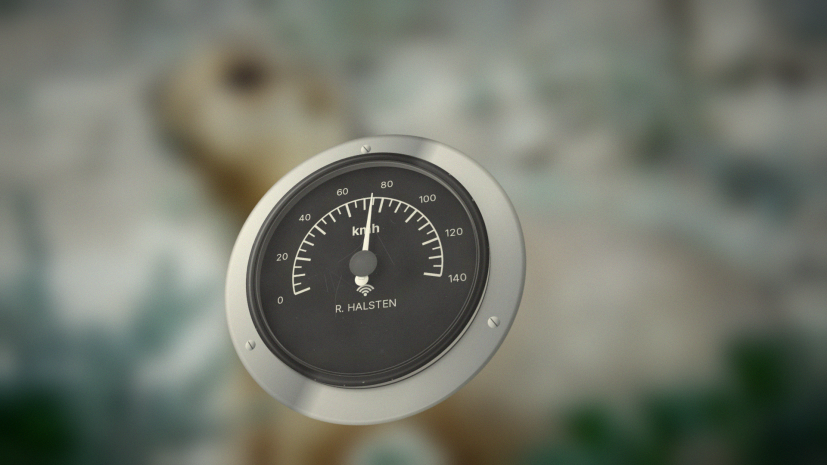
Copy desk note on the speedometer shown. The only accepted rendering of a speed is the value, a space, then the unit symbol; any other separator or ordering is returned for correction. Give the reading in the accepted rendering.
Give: 75 km/h
